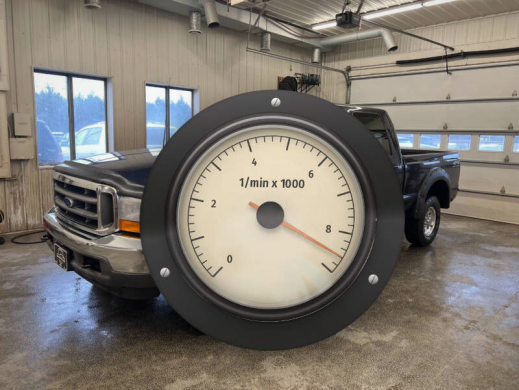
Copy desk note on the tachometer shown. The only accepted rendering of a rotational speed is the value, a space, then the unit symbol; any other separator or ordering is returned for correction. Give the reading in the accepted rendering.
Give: 8600 rpm
